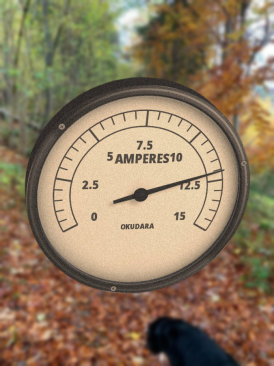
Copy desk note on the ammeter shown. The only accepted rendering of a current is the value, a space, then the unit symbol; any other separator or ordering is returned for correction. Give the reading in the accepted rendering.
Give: 12 A
